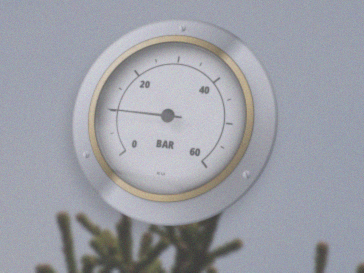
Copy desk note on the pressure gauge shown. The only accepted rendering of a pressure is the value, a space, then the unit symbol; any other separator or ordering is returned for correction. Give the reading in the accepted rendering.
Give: 10 bar
